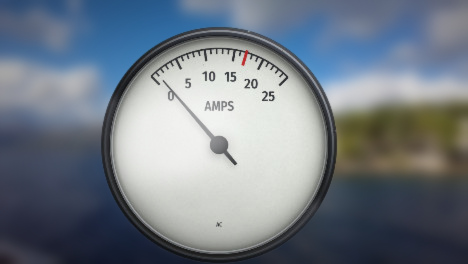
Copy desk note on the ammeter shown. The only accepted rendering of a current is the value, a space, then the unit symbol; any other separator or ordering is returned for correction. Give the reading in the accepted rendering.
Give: 1 A
